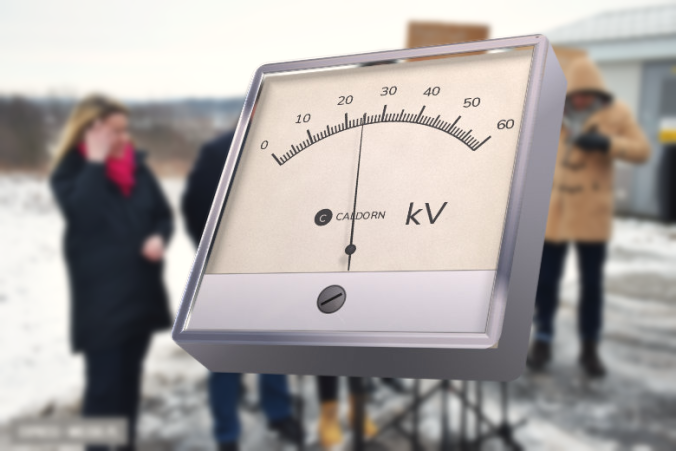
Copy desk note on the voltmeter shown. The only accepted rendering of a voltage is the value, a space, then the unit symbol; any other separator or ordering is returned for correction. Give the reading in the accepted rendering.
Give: 25 kV
